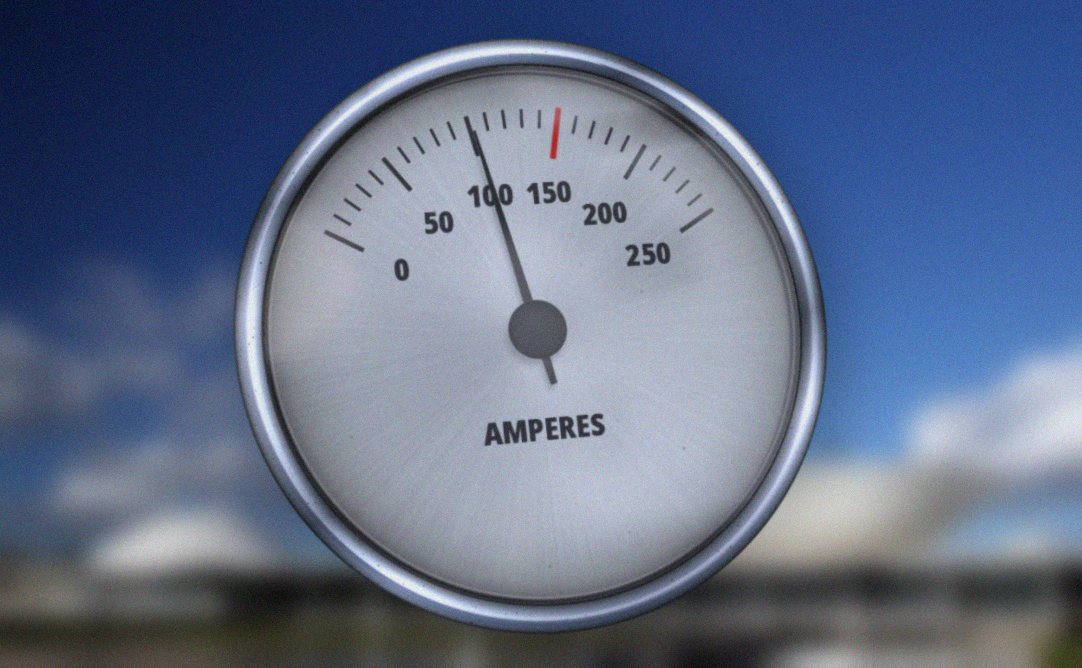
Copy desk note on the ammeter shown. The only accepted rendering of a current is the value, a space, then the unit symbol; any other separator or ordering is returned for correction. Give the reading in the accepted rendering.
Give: 100 A
